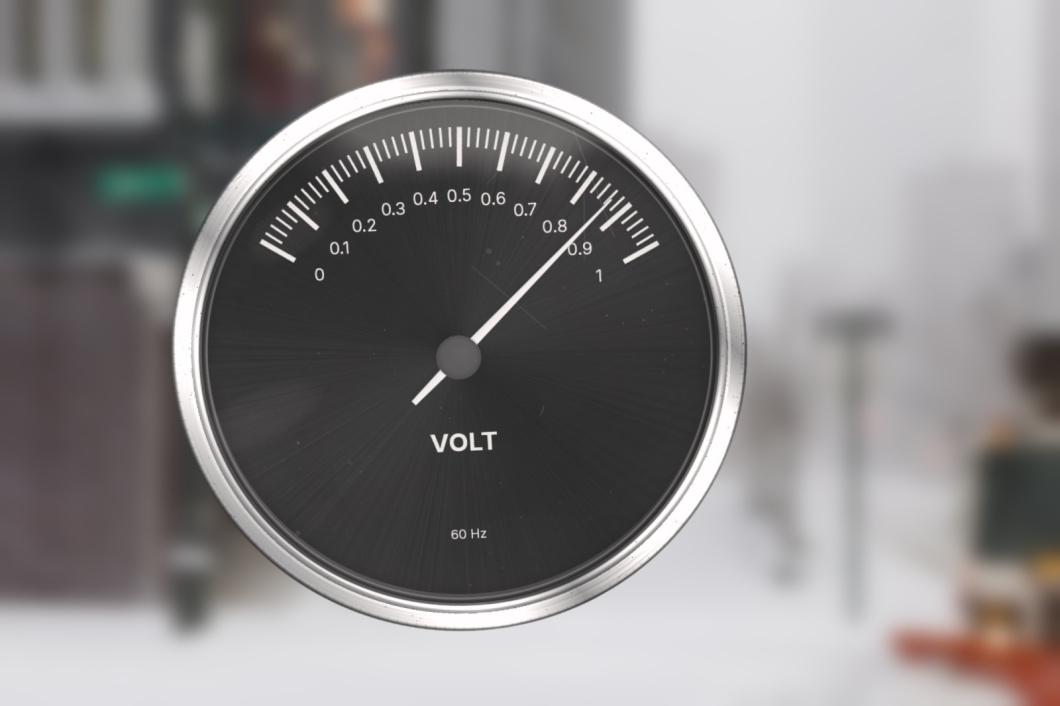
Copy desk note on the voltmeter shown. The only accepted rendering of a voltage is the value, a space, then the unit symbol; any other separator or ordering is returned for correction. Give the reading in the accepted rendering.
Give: 0.86 V
